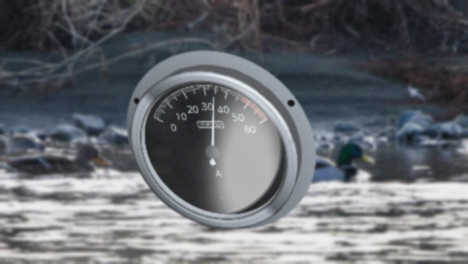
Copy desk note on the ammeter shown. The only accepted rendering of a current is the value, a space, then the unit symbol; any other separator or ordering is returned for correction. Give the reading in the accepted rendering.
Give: 35 A
